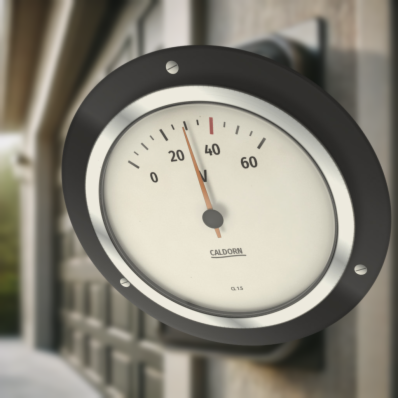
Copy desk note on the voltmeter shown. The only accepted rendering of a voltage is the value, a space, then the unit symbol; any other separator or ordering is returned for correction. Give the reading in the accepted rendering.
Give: 30 V
